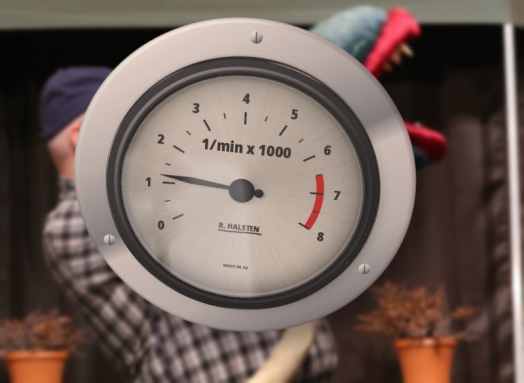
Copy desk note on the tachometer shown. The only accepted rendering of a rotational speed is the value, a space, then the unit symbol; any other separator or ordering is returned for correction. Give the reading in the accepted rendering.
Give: 1250 rpm
